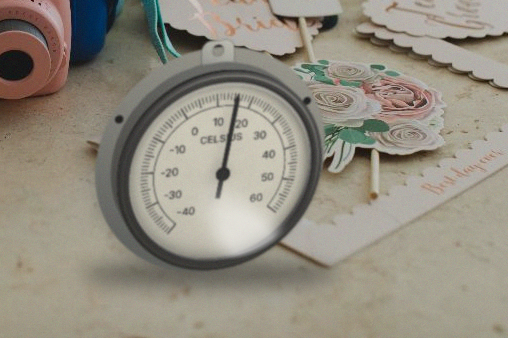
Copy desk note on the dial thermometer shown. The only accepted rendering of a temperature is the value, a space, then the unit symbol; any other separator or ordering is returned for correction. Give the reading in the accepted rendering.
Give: 15 °C
